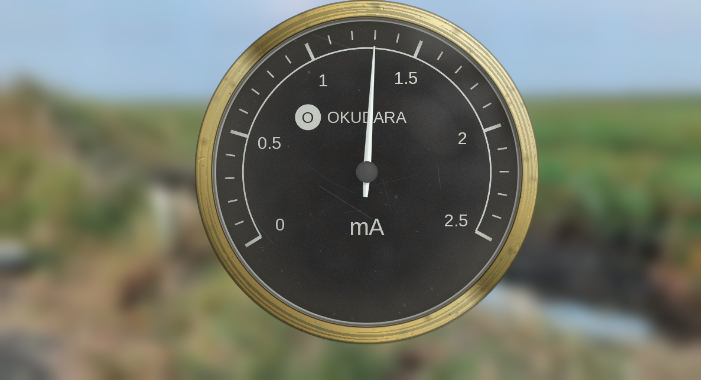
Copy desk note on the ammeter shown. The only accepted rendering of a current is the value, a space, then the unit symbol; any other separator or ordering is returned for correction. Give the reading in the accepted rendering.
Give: 1.3 mA
